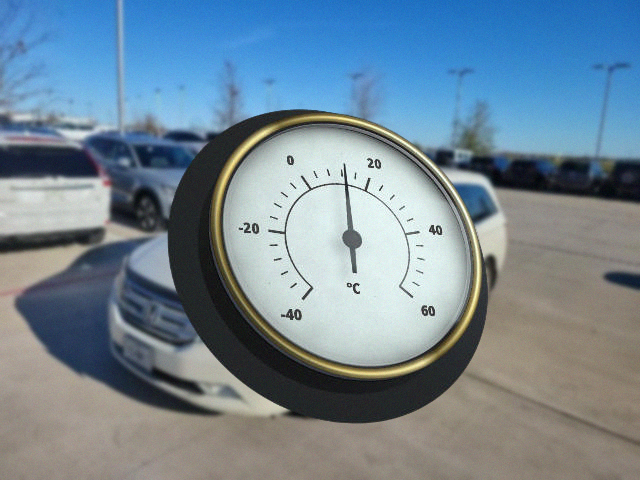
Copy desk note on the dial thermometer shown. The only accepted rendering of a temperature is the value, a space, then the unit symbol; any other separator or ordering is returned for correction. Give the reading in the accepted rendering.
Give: 12 °C
